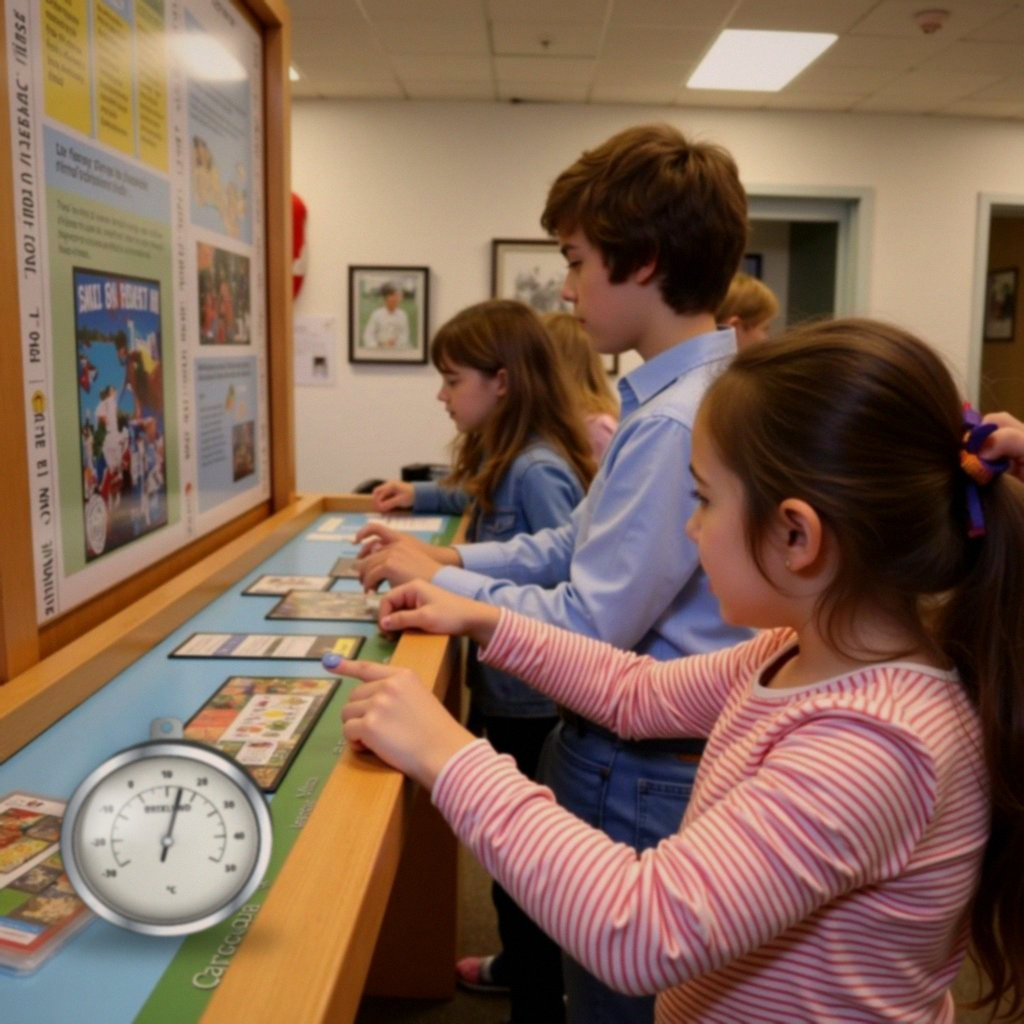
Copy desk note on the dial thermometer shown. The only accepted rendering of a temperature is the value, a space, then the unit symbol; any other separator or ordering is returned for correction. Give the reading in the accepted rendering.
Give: 15 °C
